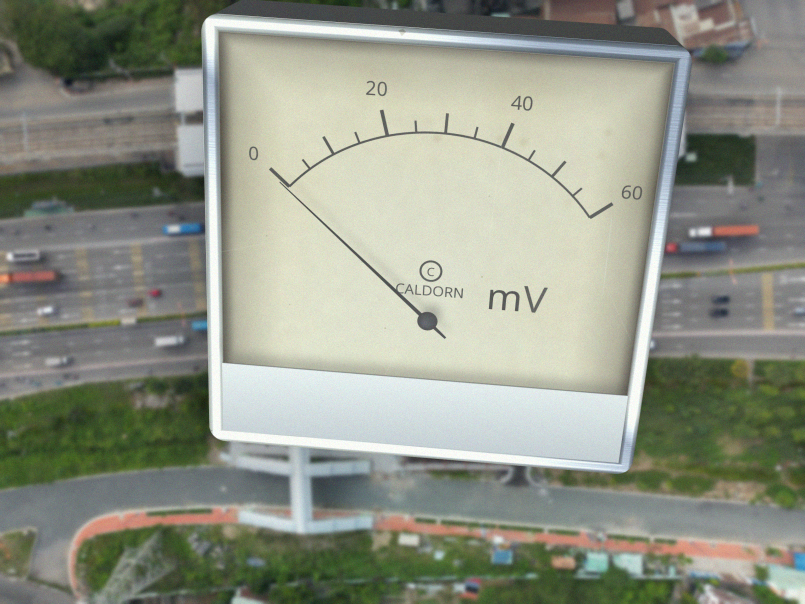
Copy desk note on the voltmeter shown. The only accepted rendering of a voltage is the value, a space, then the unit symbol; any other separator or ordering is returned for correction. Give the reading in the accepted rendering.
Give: 0 mV
